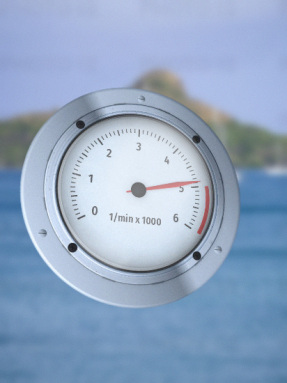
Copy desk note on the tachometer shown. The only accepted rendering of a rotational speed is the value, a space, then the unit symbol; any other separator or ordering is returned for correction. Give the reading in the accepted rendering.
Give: 4900 rpm
